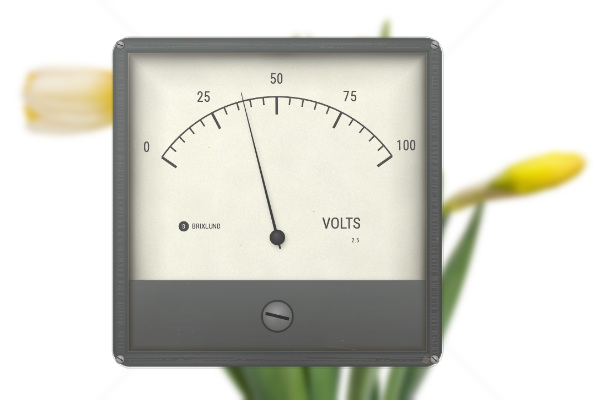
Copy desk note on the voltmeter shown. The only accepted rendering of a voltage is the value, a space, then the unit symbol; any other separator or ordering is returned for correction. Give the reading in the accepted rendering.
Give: 37.5 V
